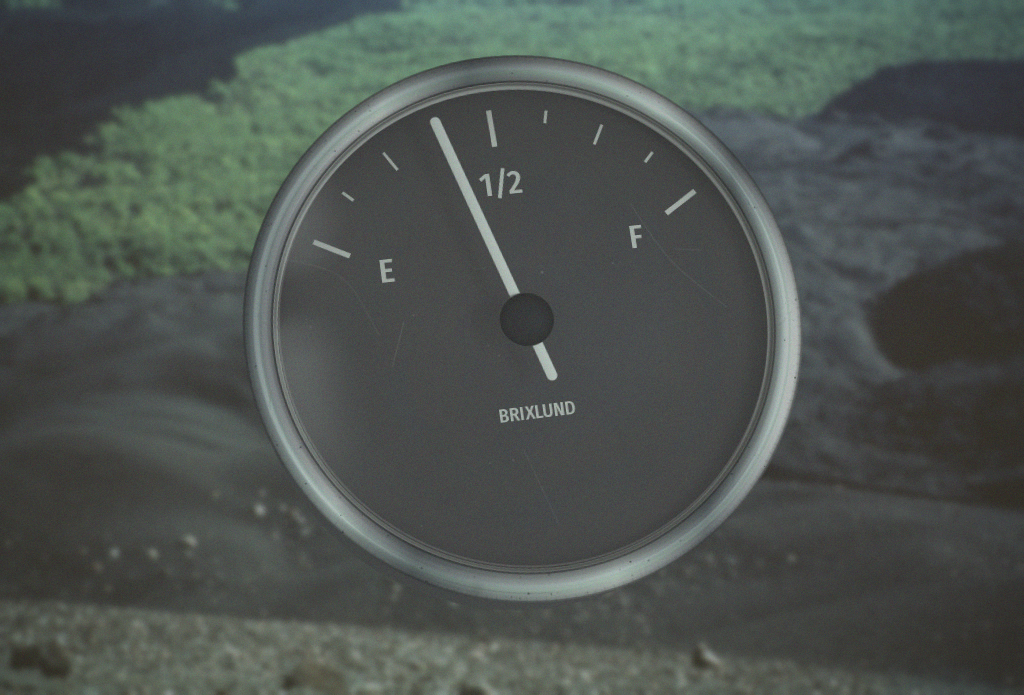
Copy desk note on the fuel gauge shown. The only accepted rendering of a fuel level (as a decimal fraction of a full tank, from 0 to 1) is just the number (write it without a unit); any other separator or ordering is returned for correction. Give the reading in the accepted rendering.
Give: 0.375
